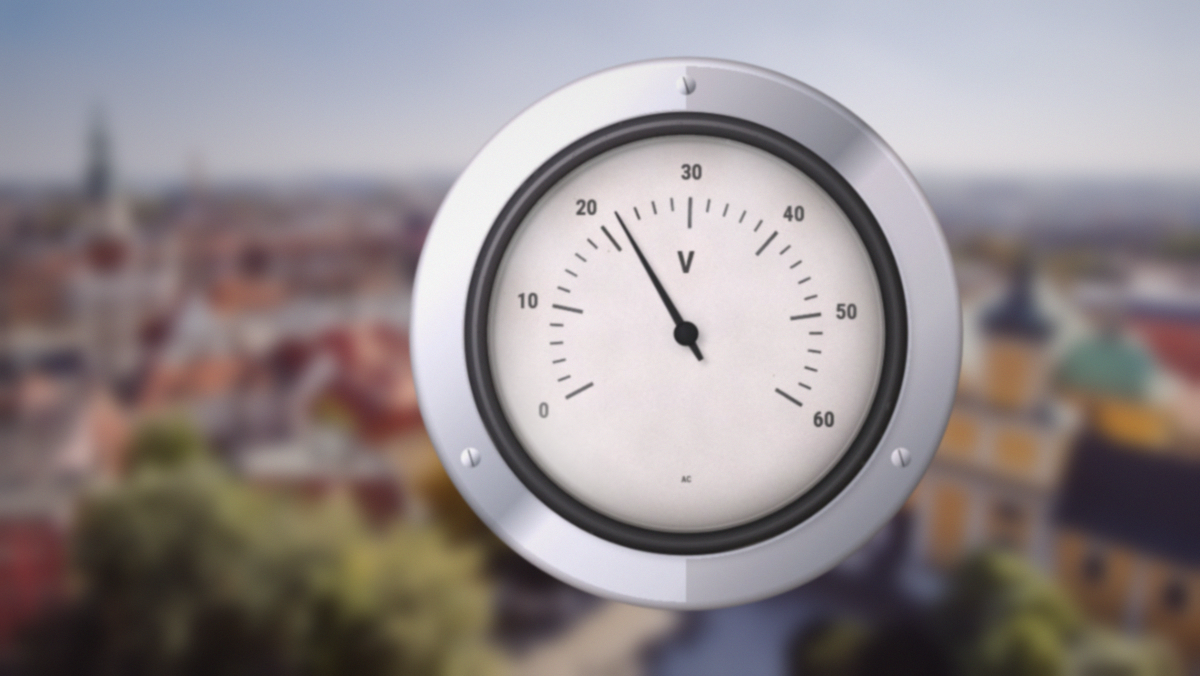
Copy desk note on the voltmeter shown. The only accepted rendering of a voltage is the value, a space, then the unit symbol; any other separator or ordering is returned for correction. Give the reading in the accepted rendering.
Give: 22 V
